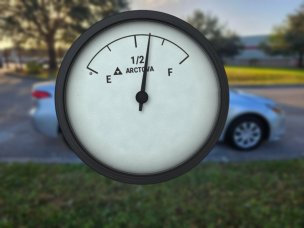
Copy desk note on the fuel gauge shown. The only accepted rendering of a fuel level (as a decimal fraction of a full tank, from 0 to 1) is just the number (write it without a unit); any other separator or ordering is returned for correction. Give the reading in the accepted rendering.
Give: 0.625
